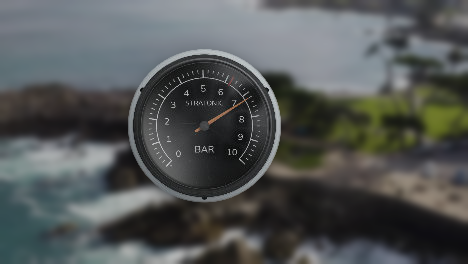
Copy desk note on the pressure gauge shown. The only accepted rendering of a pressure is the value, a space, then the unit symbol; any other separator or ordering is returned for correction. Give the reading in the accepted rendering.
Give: 7.2 bar
